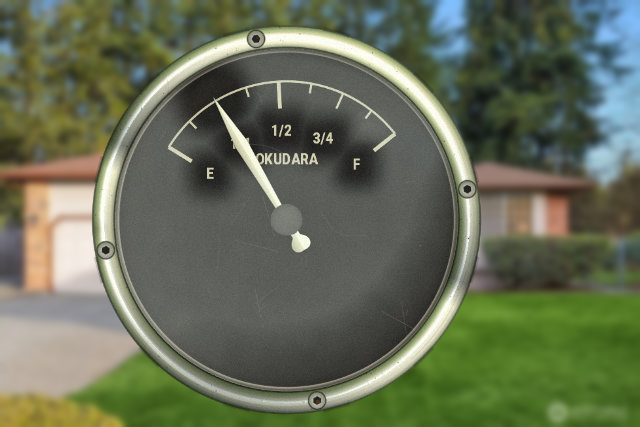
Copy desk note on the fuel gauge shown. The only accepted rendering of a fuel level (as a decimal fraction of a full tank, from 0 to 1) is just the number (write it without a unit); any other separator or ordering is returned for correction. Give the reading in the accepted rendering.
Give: 0.25
